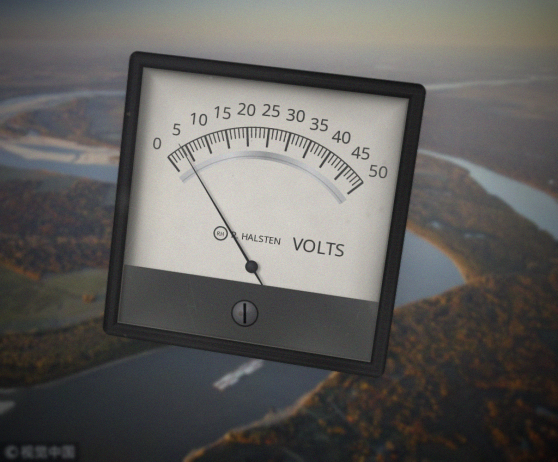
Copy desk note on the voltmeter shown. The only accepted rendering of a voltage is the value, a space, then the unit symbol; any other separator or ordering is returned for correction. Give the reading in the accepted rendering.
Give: 4 V
